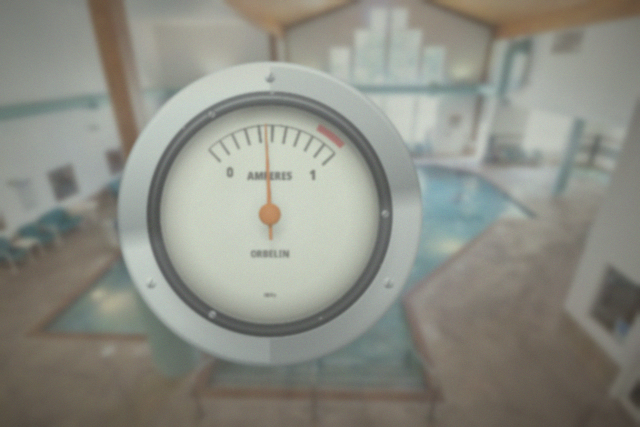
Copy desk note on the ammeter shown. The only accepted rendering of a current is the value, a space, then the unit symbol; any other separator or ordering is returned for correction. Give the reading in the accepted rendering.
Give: 0.45 A
